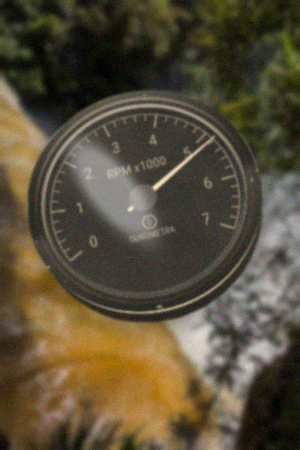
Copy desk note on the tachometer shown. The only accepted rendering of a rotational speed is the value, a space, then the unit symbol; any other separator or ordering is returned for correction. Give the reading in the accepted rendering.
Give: 5200 rpm
